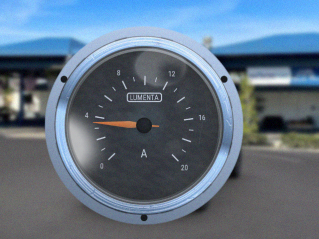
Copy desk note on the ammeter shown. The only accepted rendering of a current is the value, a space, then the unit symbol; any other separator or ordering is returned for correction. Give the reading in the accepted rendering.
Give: 3.5 A
